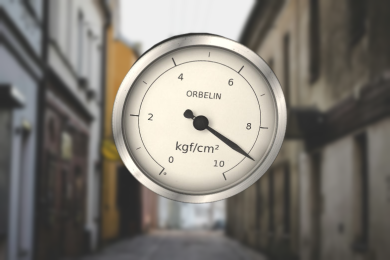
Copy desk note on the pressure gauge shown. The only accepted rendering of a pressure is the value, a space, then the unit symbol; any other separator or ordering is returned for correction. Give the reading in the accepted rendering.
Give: 9 kg/cm²
